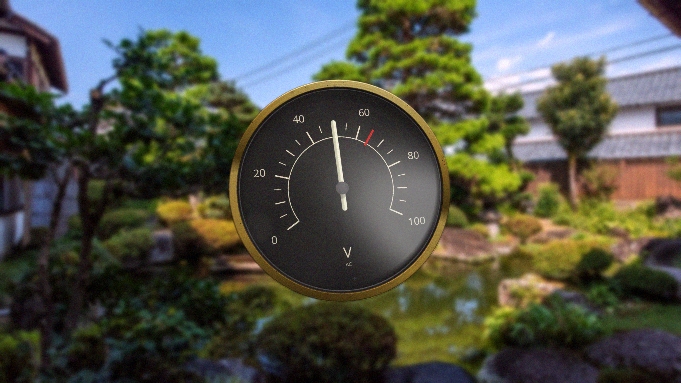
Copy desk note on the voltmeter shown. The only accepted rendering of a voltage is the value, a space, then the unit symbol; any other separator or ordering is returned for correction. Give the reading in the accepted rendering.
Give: 50 V
